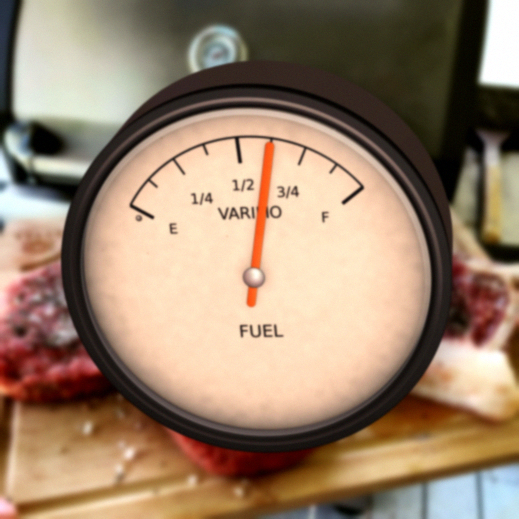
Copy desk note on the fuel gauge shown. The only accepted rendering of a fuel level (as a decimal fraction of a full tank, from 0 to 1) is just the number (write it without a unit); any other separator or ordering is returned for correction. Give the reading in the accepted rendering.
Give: 0.625
